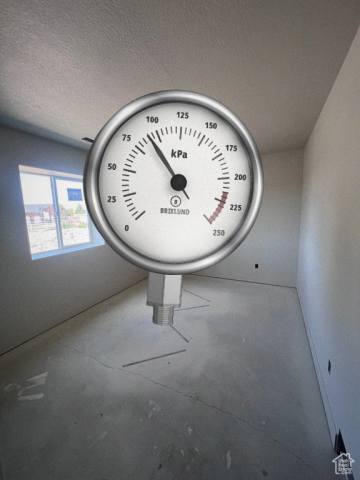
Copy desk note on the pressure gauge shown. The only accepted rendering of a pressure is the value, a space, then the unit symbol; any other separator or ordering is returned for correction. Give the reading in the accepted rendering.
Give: 90 kPa
